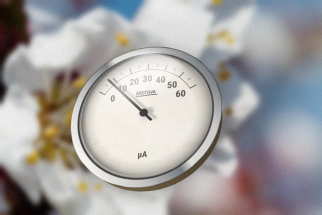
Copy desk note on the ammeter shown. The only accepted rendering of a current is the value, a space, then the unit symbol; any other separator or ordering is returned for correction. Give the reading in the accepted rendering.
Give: 7.5 µA
